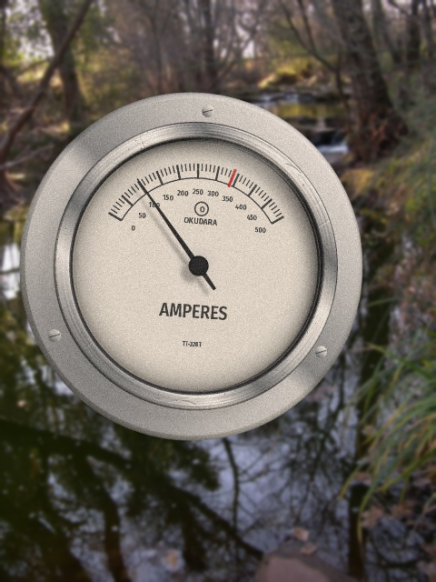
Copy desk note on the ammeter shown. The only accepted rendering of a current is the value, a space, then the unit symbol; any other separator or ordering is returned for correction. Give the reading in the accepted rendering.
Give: 100 A
